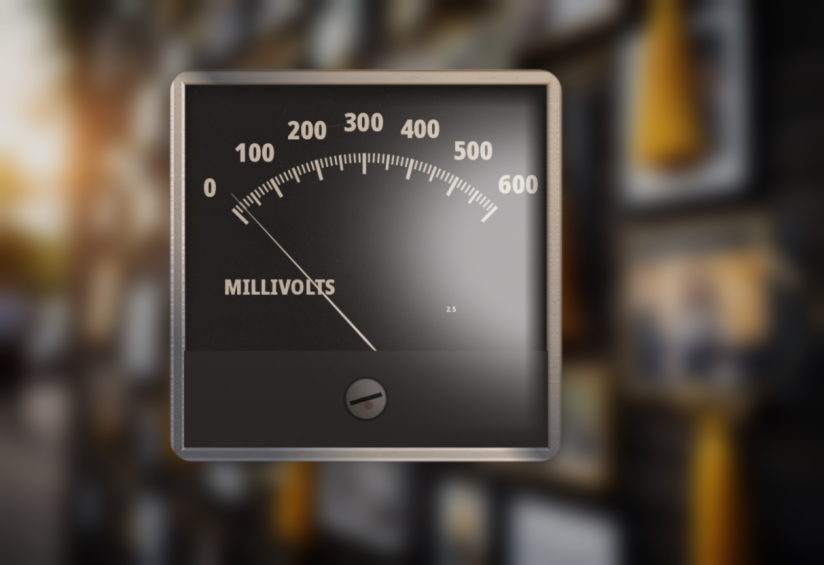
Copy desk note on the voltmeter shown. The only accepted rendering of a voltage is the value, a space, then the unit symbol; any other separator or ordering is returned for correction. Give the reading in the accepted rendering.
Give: 20 mV
